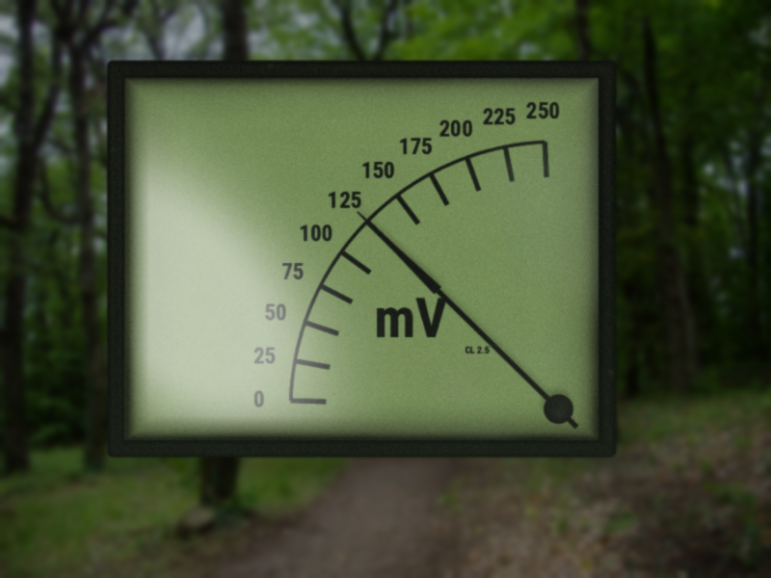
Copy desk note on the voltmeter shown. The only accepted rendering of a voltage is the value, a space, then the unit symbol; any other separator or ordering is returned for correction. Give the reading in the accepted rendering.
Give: 125 mV
